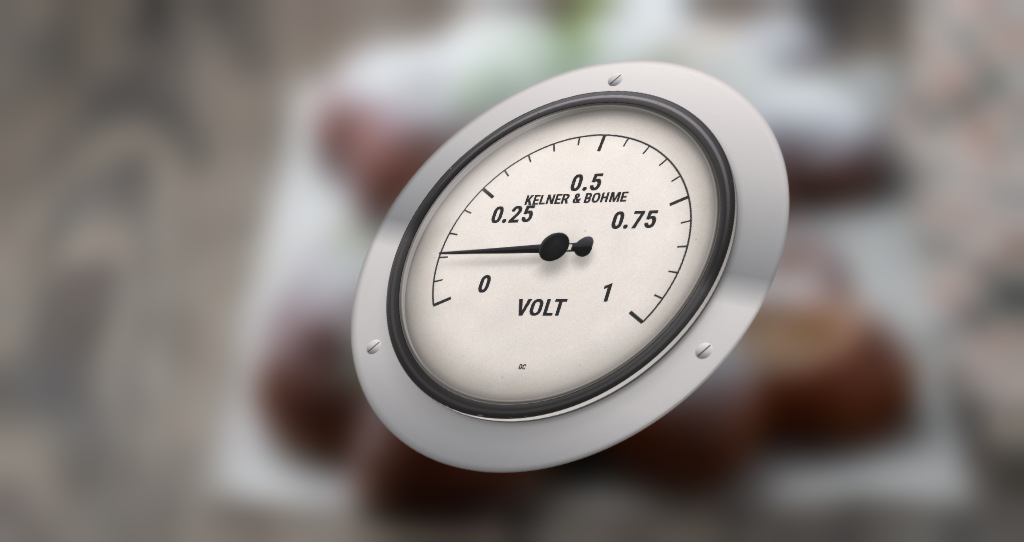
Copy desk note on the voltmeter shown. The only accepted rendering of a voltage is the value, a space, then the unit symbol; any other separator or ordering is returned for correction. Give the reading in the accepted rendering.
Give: 0.1 V
